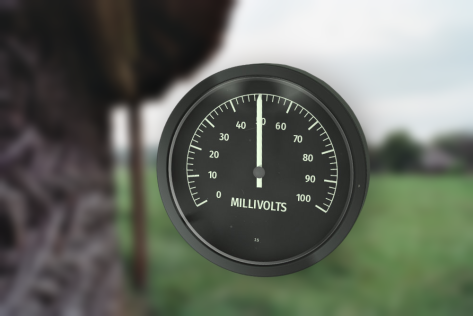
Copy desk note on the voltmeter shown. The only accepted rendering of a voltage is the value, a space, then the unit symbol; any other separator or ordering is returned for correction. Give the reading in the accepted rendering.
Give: 50 mV
